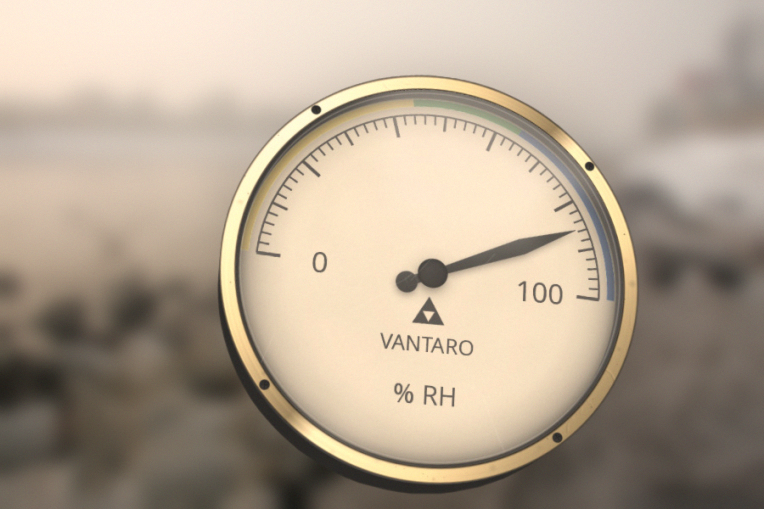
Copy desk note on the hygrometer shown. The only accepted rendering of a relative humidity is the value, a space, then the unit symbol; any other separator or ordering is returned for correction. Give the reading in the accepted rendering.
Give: 86 %
